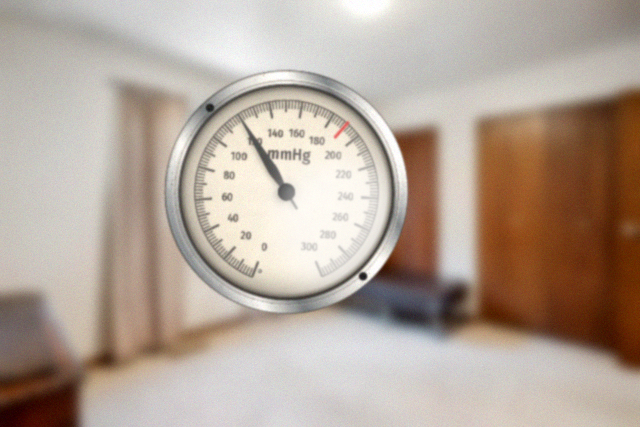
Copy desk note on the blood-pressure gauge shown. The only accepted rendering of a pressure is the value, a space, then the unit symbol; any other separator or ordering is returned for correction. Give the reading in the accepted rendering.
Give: 120 mmHg
